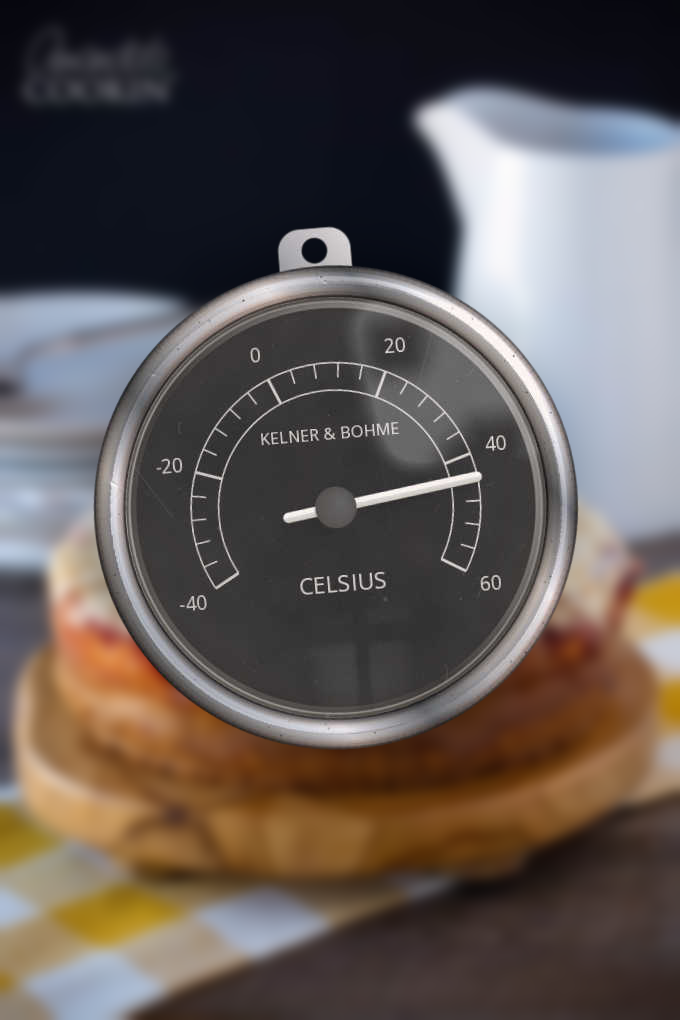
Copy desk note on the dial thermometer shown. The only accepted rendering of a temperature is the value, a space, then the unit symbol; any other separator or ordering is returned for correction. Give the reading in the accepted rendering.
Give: 44 °C
